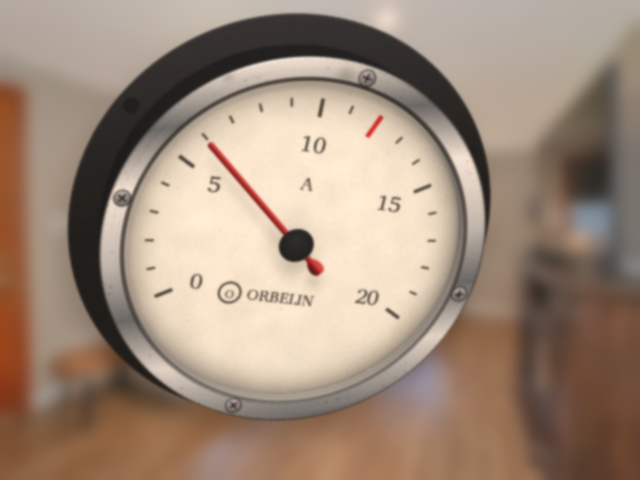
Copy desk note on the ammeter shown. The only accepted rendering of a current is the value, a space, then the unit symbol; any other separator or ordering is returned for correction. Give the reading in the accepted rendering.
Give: 6 A
